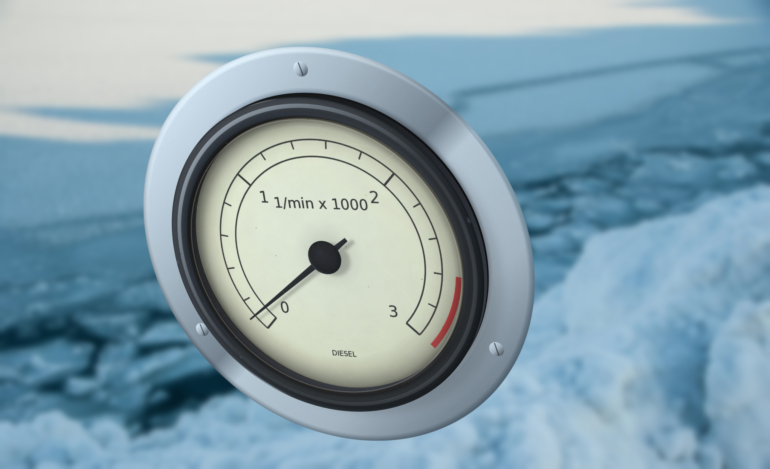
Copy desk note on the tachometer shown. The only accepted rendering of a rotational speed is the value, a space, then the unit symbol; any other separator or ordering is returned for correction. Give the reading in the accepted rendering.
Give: 100 rpm
